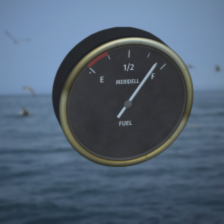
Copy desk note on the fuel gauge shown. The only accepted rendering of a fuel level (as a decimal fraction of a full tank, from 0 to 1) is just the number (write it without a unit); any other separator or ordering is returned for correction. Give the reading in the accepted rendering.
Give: 0.875
